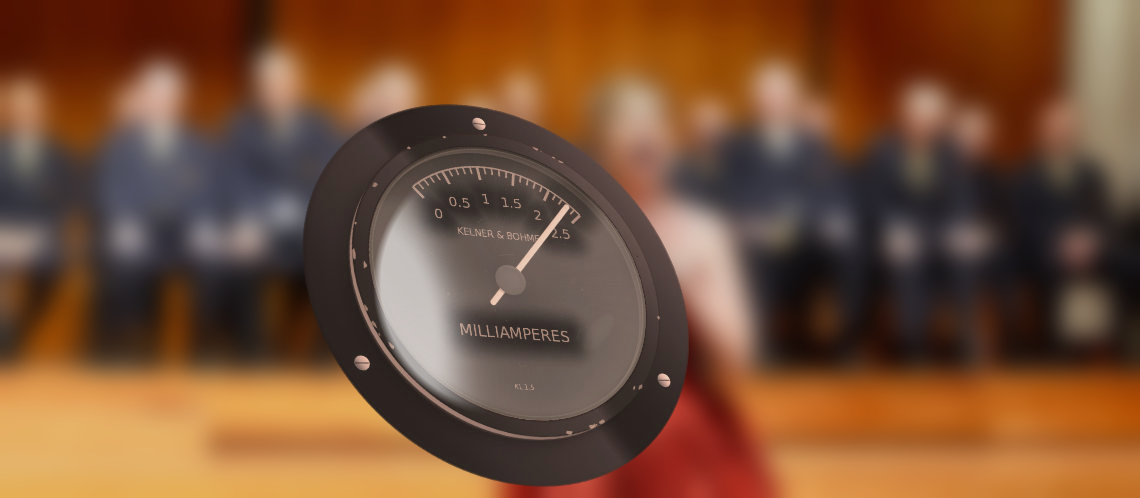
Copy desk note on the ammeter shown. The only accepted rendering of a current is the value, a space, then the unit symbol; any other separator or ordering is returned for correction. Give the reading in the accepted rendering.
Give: 2.3 mA
